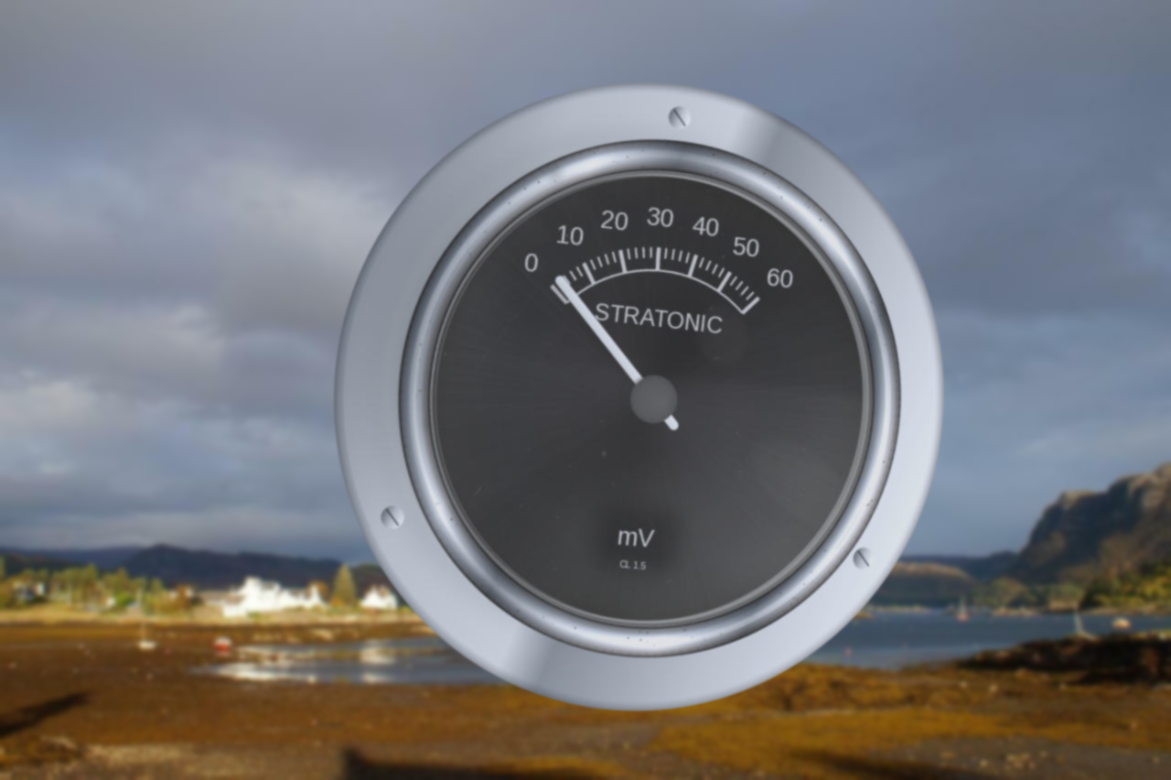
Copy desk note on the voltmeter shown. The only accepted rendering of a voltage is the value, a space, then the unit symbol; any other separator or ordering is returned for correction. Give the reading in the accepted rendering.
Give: 2 mV
